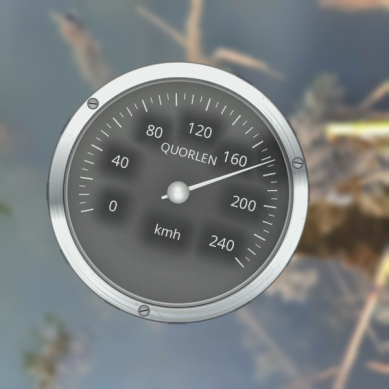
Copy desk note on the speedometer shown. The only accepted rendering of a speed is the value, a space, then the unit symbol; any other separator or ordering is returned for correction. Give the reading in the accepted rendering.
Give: 172.5 km/h
